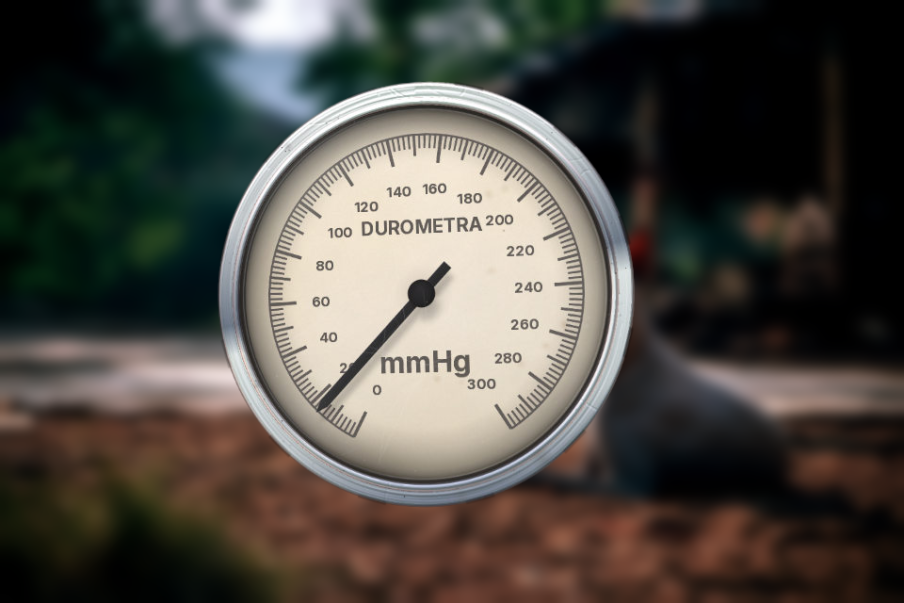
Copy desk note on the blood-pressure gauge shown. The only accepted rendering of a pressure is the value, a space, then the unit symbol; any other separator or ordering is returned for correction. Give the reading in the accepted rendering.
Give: 16 mmHg
